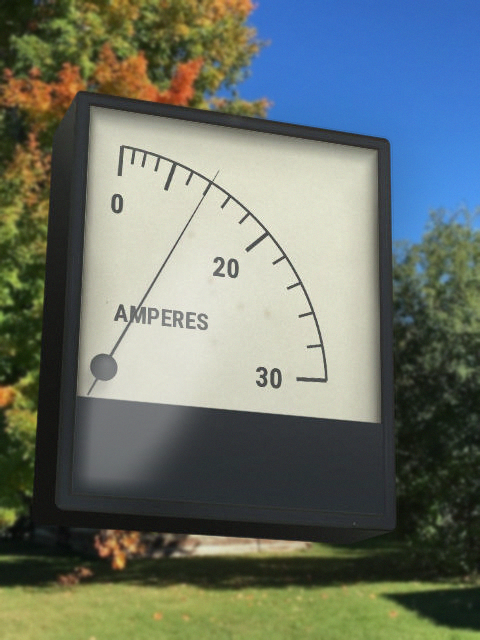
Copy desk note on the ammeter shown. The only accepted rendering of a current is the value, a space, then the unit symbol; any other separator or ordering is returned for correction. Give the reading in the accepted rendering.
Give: 14 A
